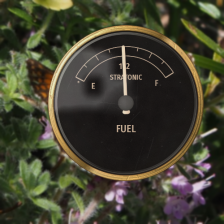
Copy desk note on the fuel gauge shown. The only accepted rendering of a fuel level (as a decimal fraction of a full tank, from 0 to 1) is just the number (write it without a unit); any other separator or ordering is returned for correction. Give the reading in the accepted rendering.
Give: 0.5
